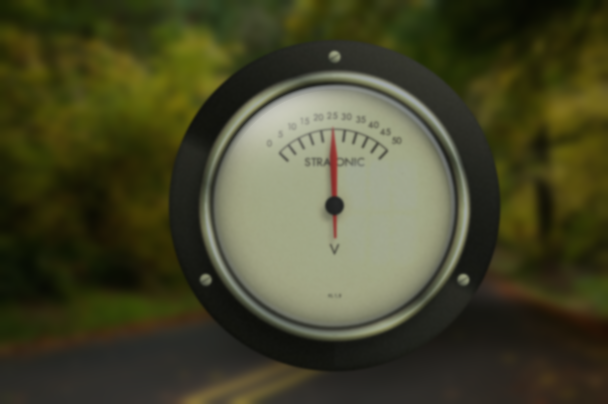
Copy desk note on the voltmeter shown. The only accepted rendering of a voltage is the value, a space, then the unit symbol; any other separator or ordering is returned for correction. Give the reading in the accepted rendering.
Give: 25 V
